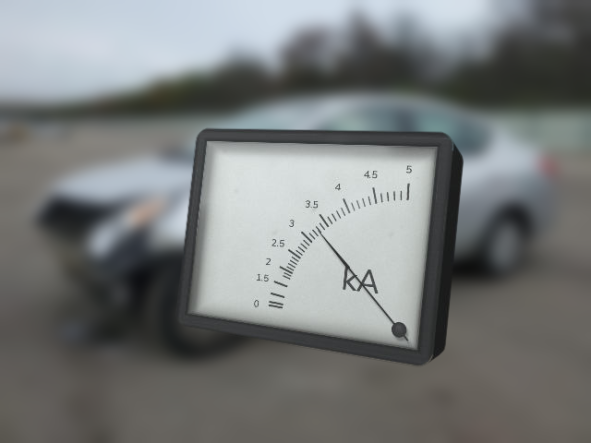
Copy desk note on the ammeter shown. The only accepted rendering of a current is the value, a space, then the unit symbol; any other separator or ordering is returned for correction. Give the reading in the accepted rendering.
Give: 3.3 kA
